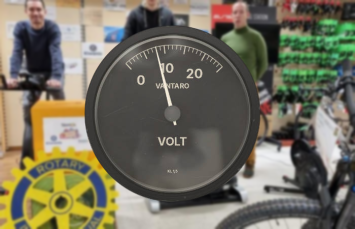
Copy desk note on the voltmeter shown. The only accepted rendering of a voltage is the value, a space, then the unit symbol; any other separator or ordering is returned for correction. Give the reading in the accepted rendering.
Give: 8 V
